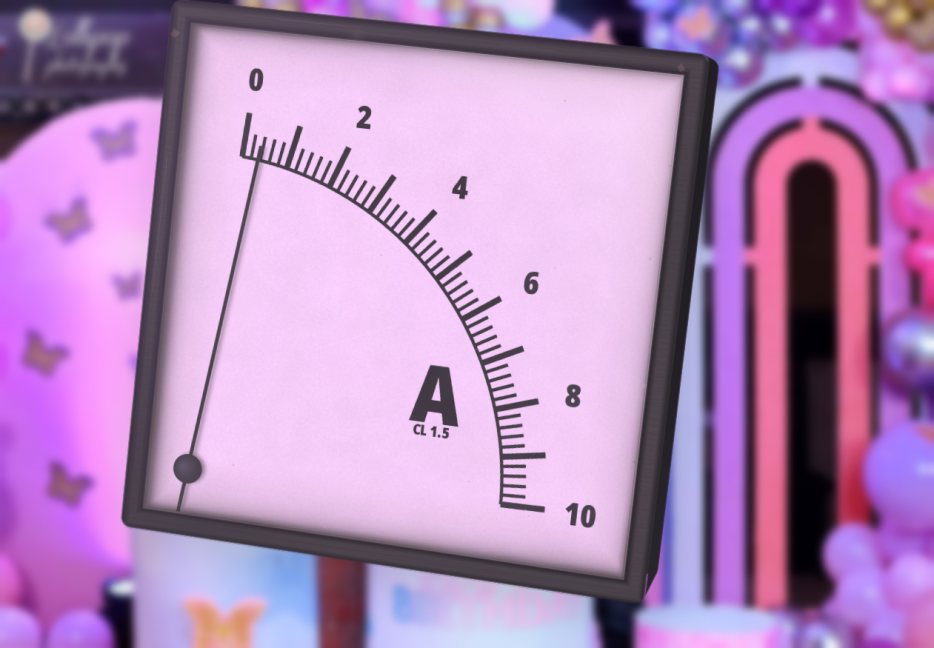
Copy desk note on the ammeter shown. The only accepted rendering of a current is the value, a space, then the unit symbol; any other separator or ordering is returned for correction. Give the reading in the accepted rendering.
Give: 0.4 A
